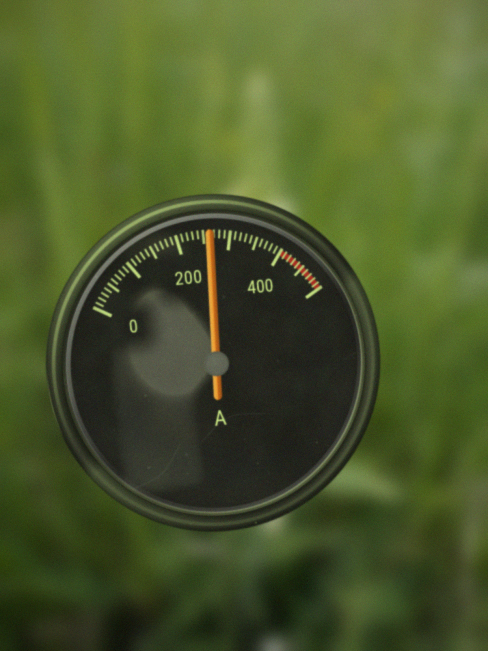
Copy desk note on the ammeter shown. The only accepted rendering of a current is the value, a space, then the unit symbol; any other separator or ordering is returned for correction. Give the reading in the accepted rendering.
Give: 260 A
